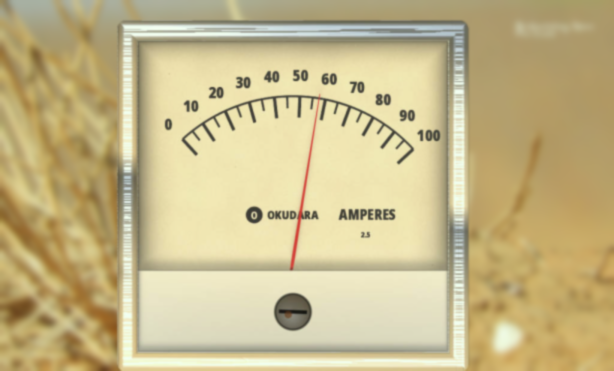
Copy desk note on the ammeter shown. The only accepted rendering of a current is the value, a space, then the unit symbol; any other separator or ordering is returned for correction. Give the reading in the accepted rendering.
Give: 57.5 A
